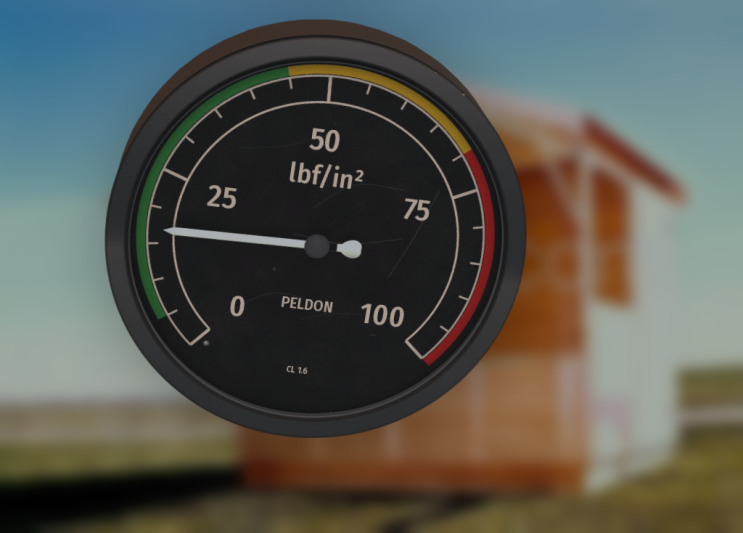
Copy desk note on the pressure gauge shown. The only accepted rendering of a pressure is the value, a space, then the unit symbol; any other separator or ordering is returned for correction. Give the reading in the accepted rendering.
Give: 17.5 psi
